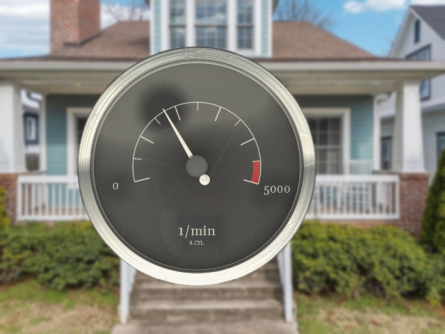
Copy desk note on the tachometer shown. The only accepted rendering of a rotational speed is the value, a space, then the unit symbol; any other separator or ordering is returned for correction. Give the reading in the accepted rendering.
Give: 1750 rpm
